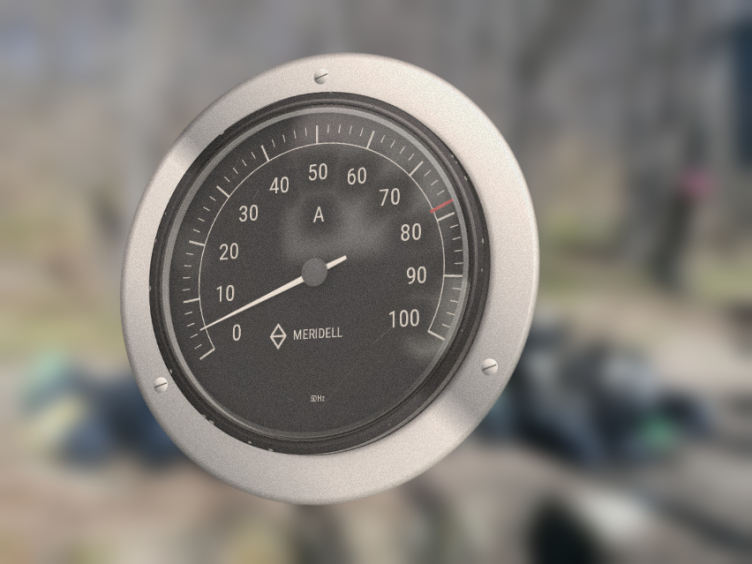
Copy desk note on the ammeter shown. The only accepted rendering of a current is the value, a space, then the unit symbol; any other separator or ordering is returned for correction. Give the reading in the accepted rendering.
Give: 4 A
